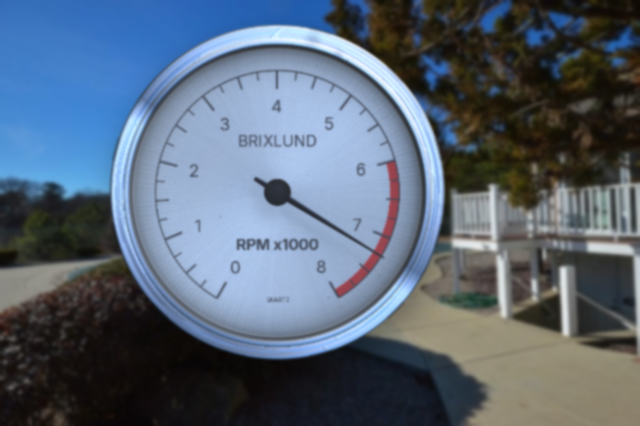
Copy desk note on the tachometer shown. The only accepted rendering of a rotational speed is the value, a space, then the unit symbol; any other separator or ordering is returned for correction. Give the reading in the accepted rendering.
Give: 7250 rpm
